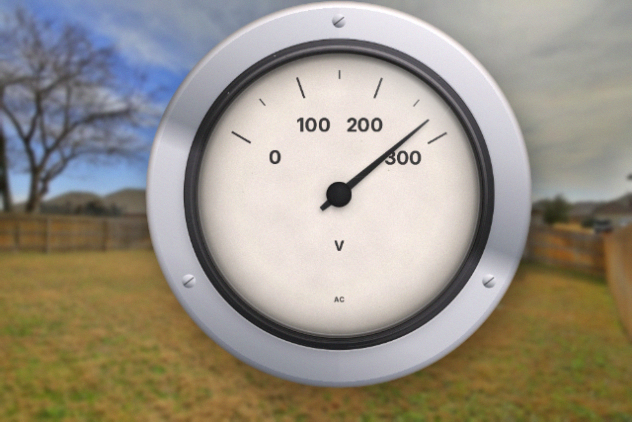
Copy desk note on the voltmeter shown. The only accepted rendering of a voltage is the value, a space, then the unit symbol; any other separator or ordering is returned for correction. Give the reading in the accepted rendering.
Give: 275 V
